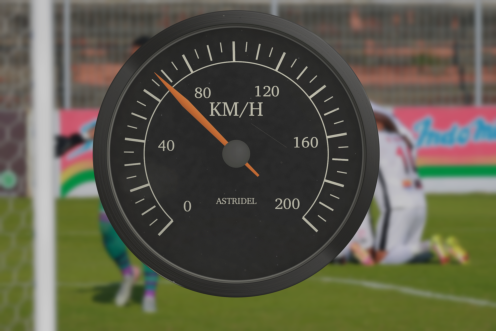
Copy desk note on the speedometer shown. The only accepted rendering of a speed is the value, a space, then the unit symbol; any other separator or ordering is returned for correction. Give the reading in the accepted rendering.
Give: 67.5 km/h
